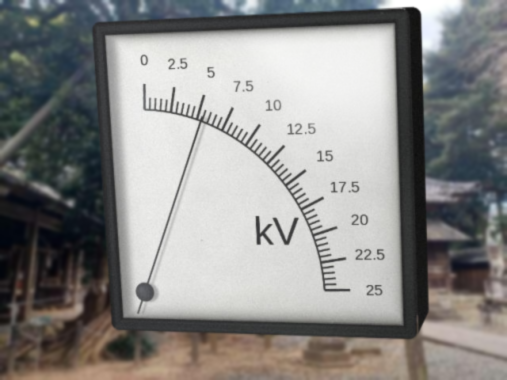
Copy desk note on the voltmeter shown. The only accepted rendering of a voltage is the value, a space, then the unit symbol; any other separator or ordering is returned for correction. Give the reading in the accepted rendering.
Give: 5.5 kV
